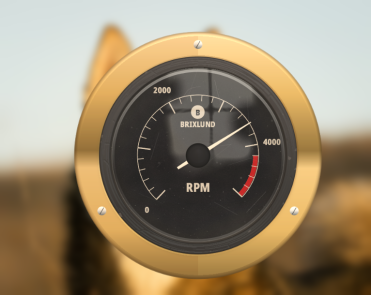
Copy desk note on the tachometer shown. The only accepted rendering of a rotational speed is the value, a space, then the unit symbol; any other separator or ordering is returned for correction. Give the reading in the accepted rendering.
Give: 3600 rpm
